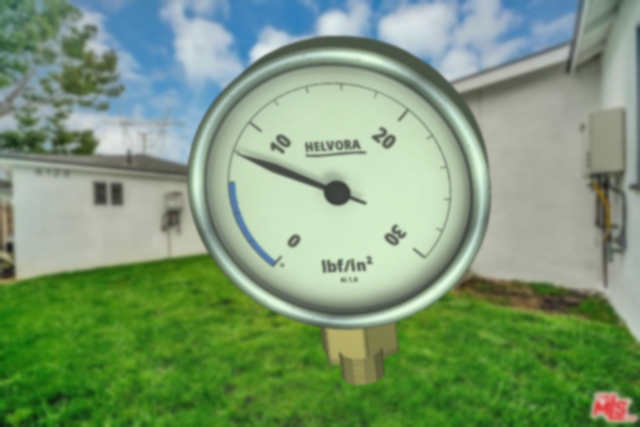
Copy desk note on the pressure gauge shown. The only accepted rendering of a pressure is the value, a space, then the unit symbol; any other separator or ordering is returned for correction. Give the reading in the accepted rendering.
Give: 8 psi
